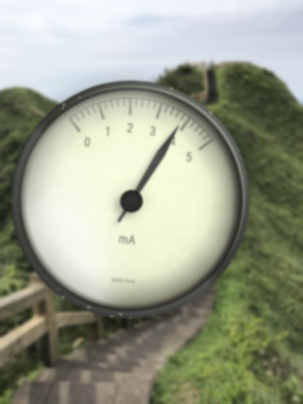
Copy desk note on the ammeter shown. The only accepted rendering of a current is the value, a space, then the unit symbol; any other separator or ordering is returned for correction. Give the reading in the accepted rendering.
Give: 3.8 mA
